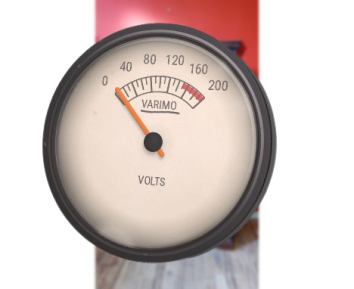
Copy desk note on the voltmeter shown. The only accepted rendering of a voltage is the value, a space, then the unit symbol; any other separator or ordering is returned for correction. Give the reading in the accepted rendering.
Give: 10 V
